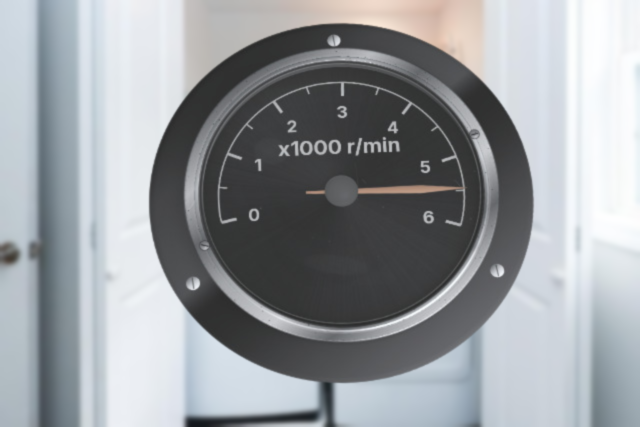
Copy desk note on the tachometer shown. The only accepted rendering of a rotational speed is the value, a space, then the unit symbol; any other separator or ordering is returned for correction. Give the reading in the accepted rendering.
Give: 5500 rpm
